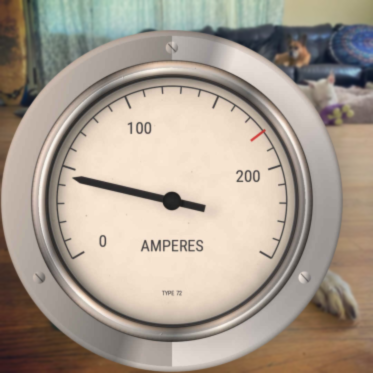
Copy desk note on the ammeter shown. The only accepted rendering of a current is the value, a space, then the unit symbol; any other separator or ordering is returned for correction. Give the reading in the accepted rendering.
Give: 45 A
